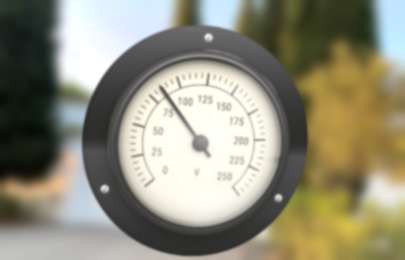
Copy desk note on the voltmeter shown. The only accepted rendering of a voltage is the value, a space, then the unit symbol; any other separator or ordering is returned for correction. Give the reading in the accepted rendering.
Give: 85 V
